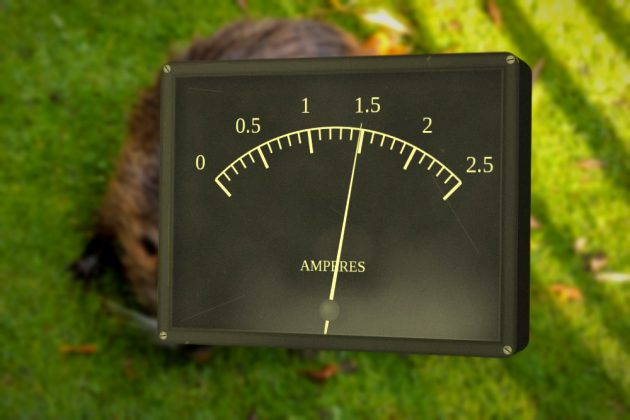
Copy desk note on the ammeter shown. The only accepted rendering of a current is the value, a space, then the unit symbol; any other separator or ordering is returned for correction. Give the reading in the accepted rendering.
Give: 1.5 A
